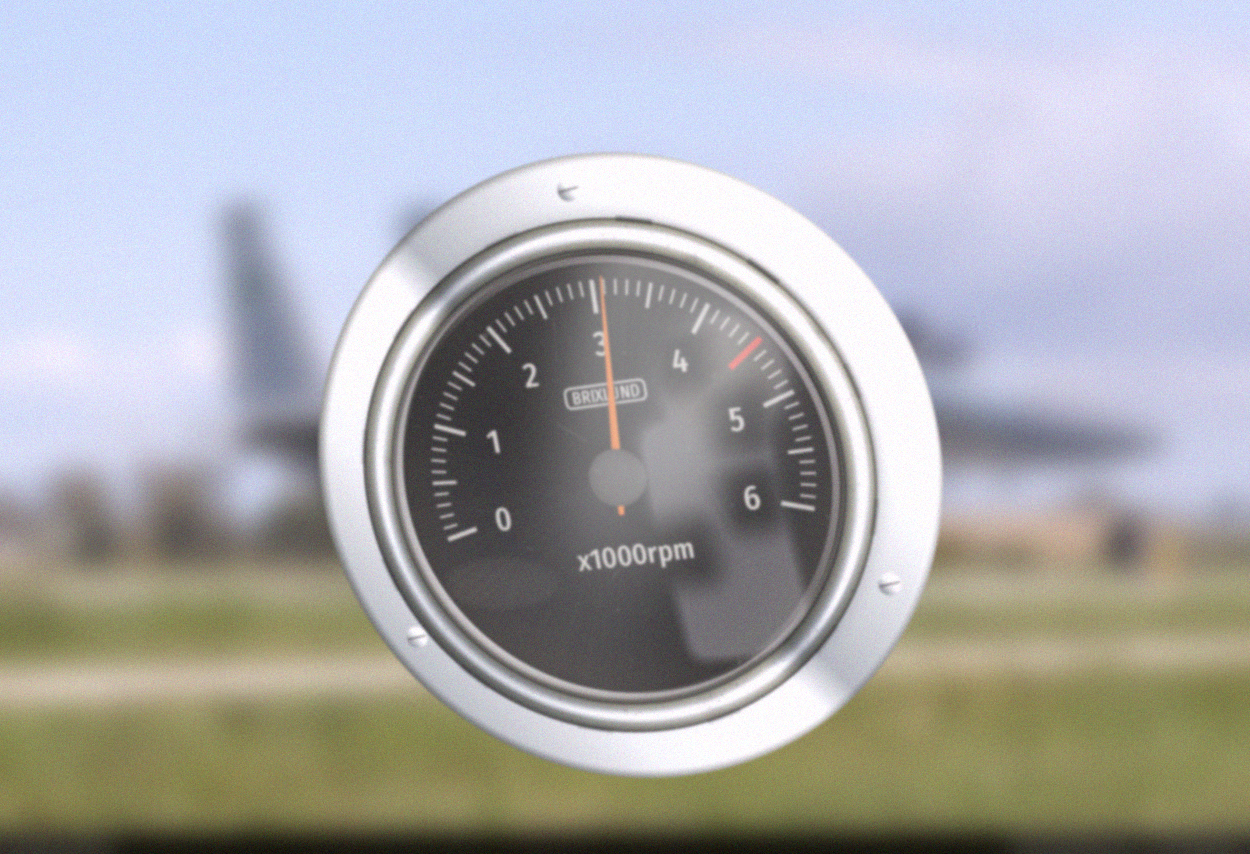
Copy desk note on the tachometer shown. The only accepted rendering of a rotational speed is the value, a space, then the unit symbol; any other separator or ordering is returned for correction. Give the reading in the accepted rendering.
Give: 3100 rpm
